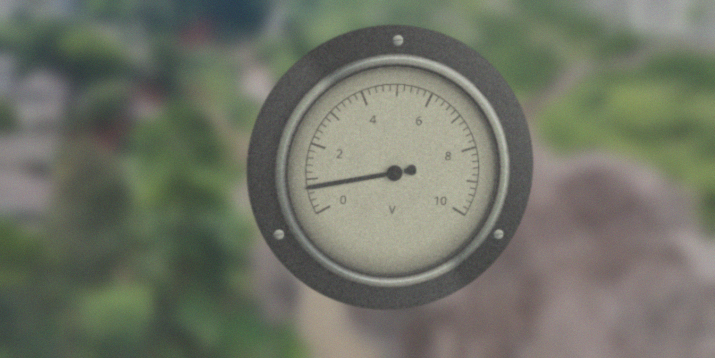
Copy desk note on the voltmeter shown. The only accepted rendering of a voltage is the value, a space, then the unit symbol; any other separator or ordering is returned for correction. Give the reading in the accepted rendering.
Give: 0.8 V
